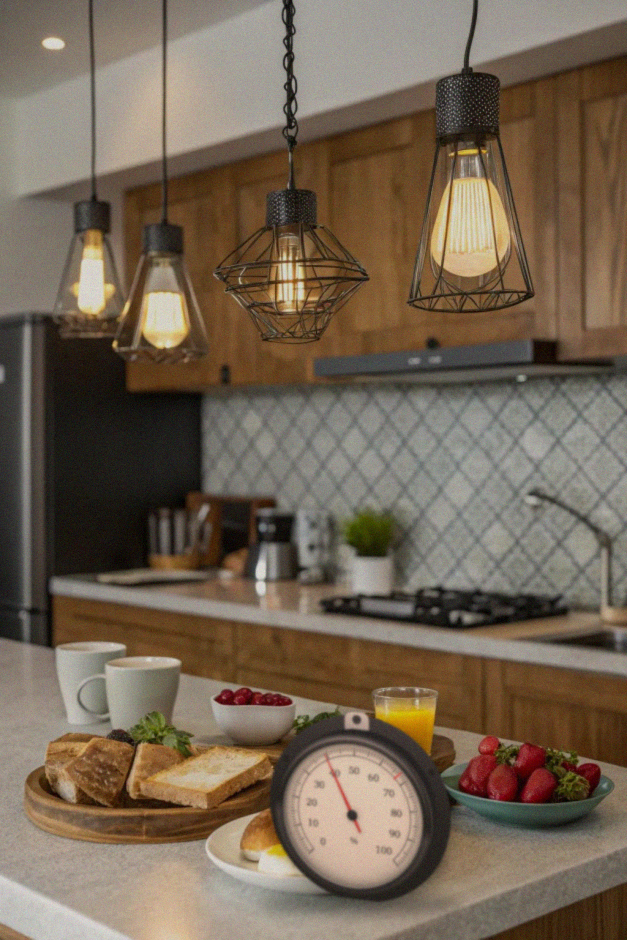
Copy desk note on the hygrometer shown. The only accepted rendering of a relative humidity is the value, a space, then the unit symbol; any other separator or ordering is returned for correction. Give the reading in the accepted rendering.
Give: 40 %
